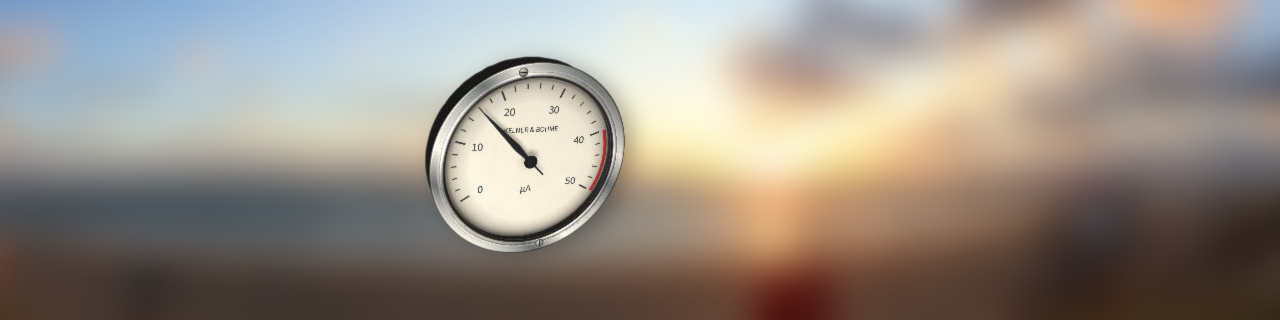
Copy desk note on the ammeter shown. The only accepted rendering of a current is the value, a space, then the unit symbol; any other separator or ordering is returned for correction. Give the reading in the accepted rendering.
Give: 16 µA
